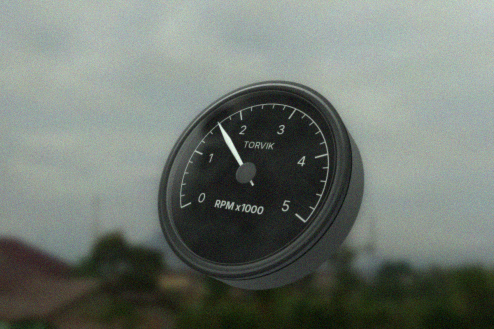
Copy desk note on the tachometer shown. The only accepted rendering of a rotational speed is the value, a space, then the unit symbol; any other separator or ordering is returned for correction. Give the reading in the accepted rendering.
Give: 1600 rpm
